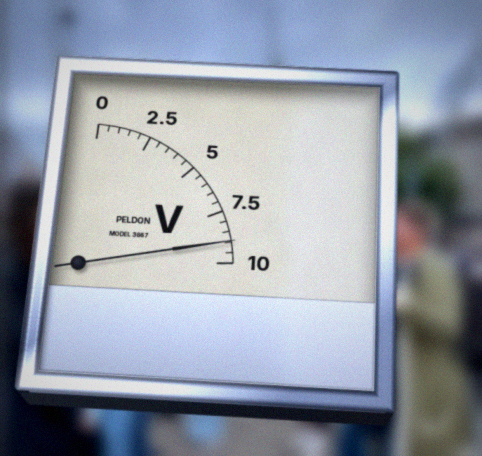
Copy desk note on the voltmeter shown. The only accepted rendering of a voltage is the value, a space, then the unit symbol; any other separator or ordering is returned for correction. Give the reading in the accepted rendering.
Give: 9 V
